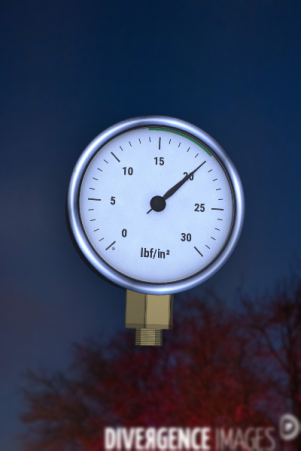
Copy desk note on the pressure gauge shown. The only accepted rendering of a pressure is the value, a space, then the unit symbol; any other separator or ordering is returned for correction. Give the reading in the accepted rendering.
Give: 20 psi
